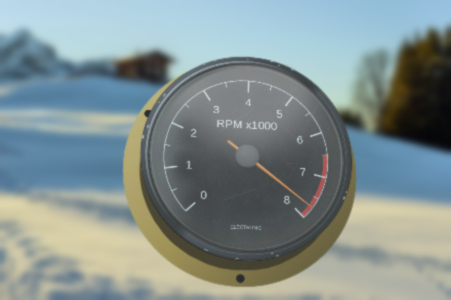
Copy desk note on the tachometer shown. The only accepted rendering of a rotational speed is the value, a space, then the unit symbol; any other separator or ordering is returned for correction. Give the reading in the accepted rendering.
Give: 7750 rpm
